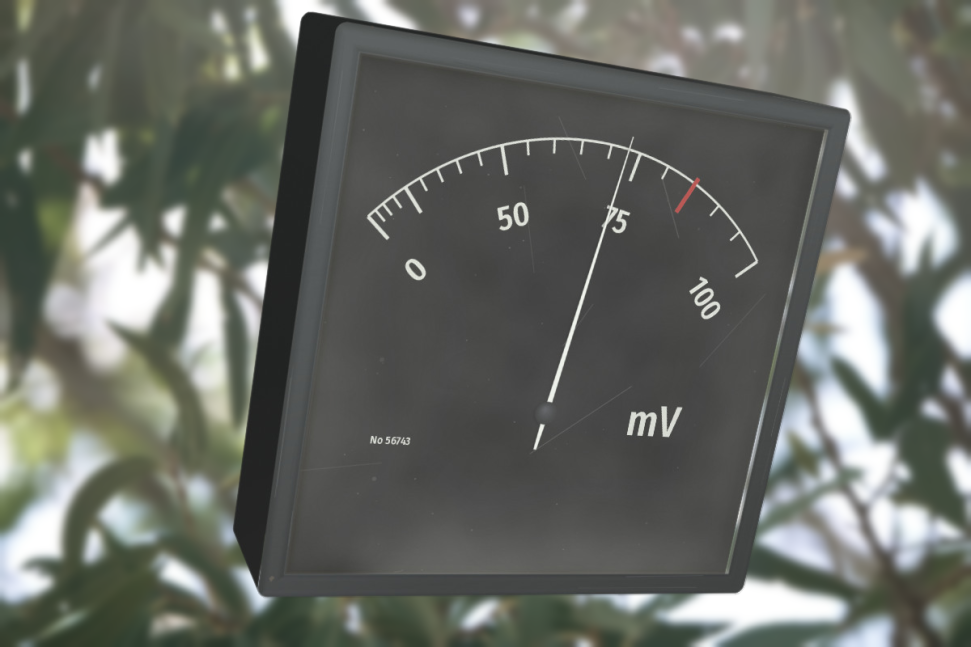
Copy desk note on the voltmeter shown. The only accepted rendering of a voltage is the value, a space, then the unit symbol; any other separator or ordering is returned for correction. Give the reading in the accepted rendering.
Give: 72.5 mV
